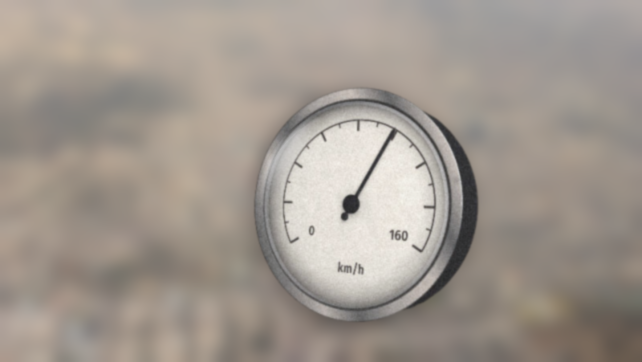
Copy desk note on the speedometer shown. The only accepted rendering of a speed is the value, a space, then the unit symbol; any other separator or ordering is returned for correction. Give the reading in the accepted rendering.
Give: 100 km/h
